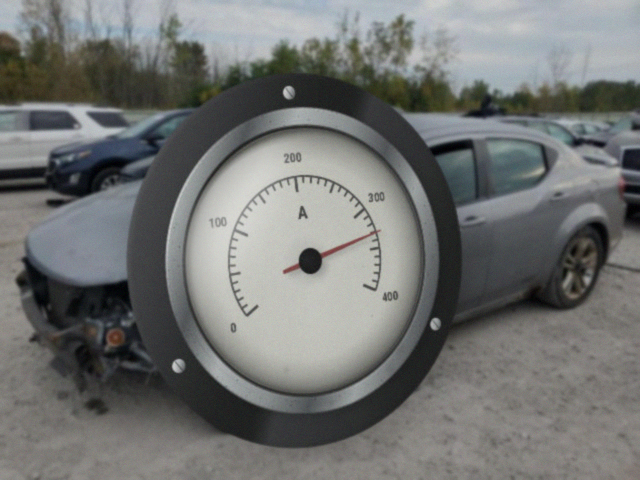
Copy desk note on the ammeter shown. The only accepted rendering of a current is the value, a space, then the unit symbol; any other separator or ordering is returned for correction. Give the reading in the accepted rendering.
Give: 330 A
